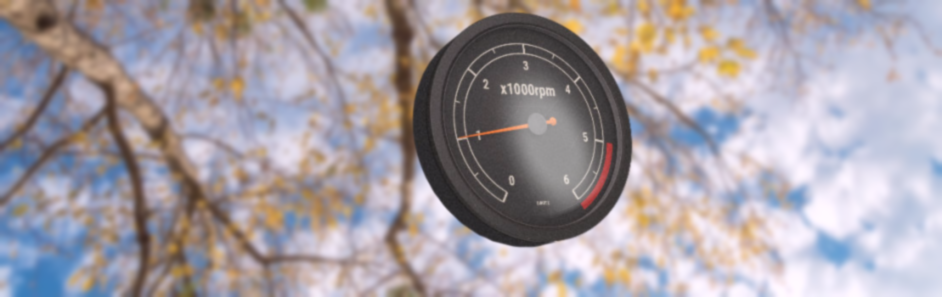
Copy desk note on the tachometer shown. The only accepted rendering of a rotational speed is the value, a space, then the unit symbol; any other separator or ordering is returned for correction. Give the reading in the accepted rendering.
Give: 1000 rpm
